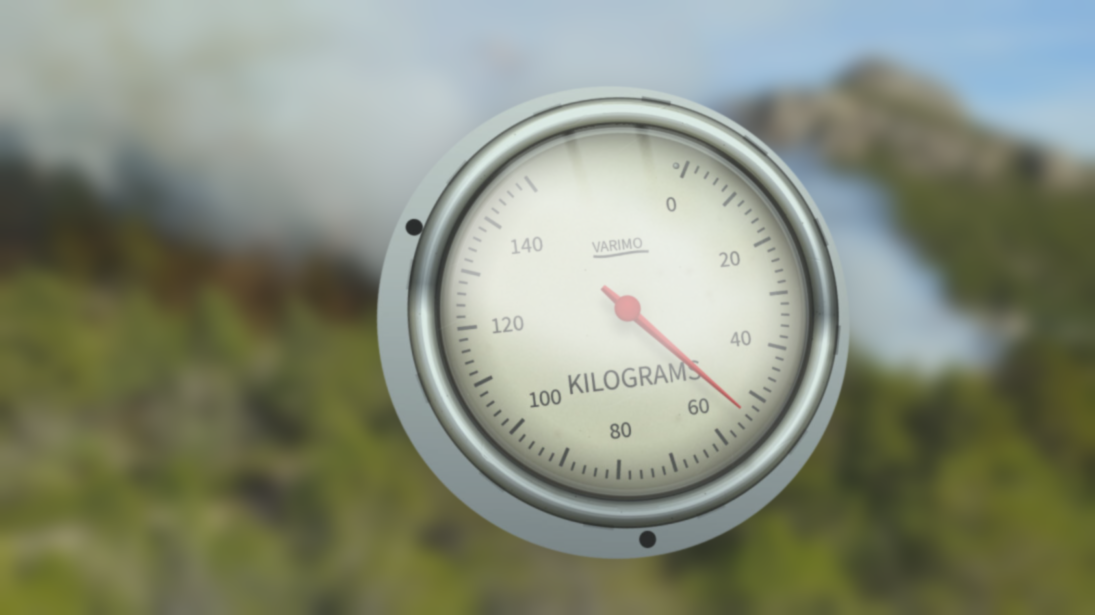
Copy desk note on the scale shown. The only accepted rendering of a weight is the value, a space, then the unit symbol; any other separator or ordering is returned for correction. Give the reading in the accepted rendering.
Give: 54 kg
